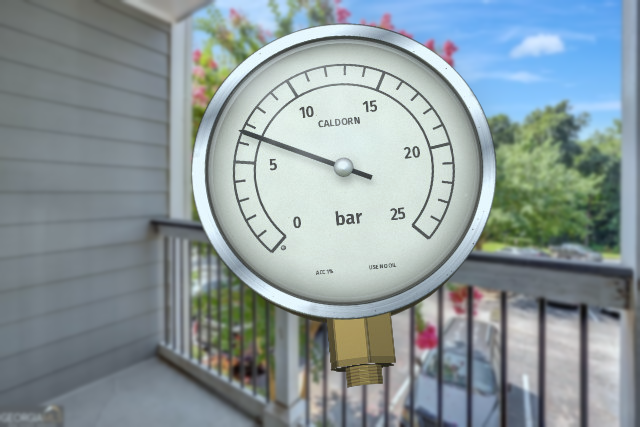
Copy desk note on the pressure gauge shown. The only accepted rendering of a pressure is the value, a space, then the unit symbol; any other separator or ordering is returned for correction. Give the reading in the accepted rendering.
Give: 6.5 bar
